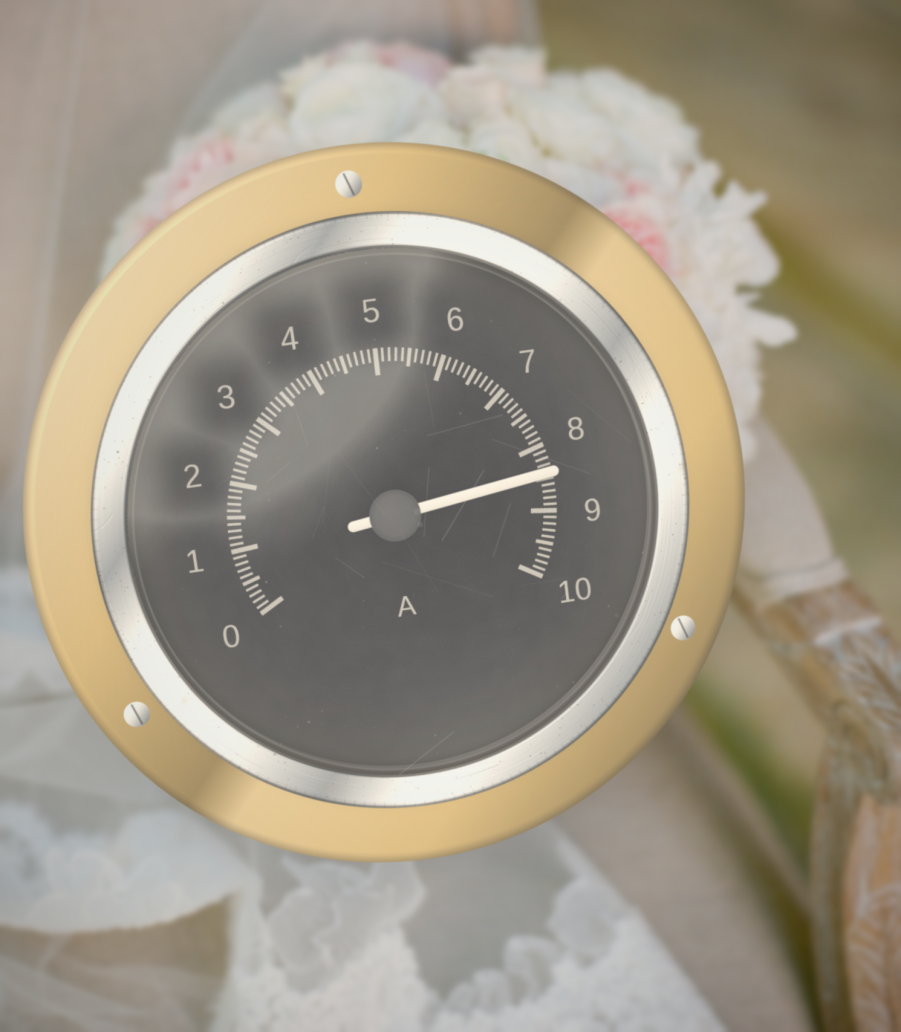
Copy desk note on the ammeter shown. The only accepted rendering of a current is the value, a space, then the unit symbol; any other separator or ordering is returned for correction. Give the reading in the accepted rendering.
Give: 8.4 A
